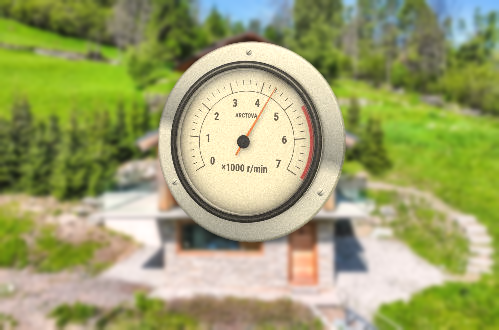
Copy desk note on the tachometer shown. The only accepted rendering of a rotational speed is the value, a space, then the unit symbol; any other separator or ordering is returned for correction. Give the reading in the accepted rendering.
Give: 4400 rpm
